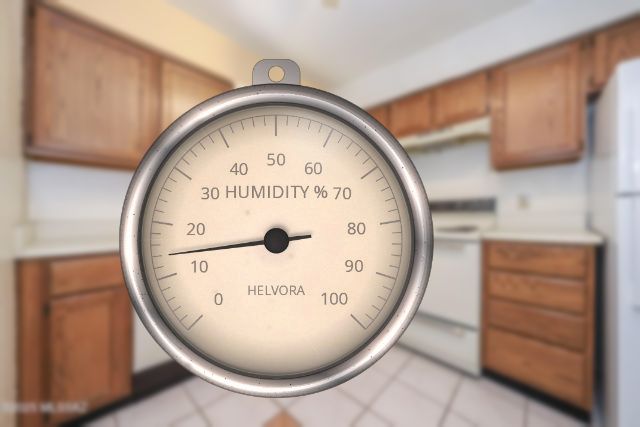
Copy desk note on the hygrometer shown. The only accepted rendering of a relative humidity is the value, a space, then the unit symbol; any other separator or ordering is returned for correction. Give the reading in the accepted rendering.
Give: 14 %
